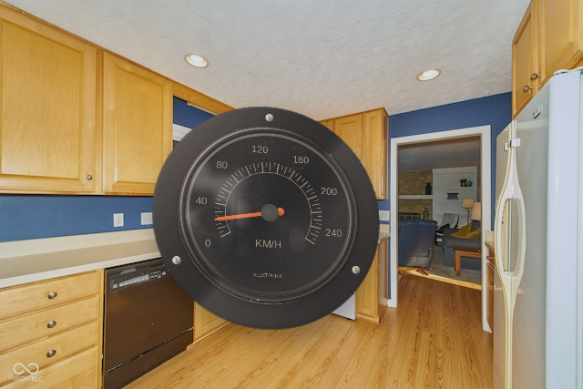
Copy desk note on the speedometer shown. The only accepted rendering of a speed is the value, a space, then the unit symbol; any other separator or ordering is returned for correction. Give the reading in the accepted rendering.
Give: 20 km/h
